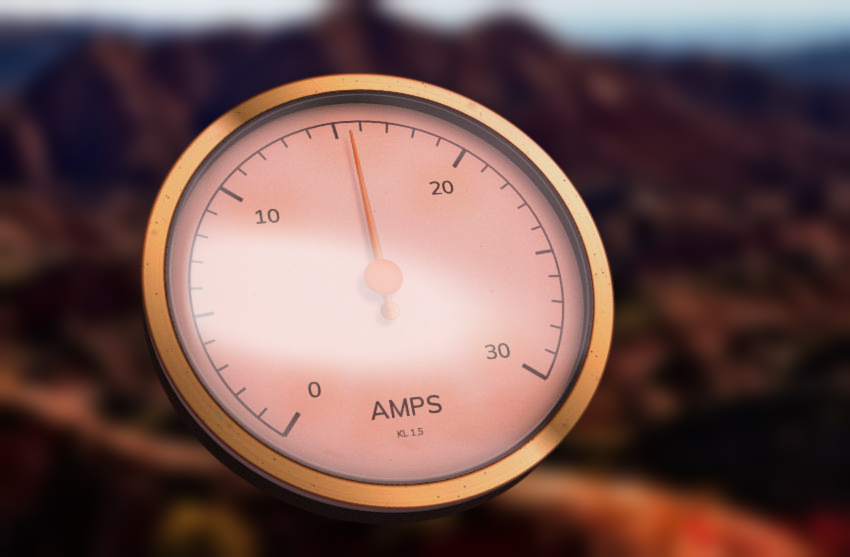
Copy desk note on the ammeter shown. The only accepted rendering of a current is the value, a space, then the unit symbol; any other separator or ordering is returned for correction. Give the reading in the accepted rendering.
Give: 15.5 A
